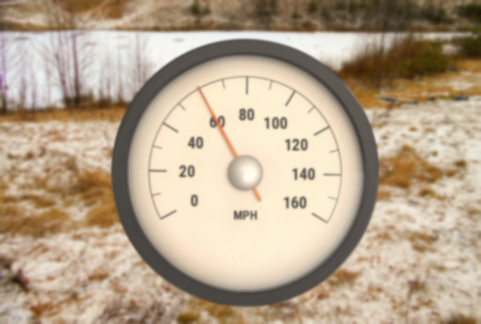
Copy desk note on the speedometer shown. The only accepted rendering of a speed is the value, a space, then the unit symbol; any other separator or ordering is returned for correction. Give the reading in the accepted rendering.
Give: 60 mph
